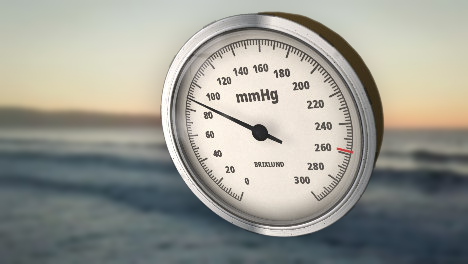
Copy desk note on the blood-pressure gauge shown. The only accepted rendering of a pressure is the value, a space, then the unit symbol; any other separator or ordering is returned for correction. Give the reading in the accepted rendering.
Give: 90 mmHg
